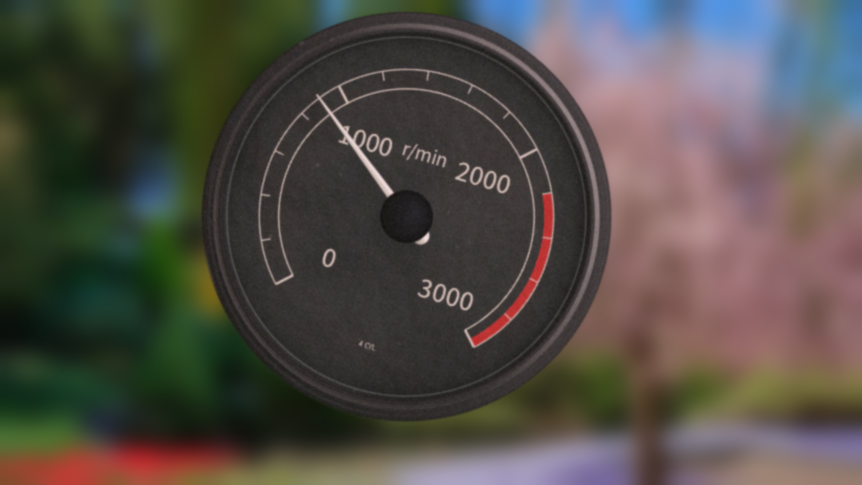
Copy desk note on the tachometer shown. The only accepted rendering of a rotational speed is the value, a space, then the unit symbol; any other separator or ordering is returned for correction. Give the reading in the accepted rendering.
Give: 900 rpm
